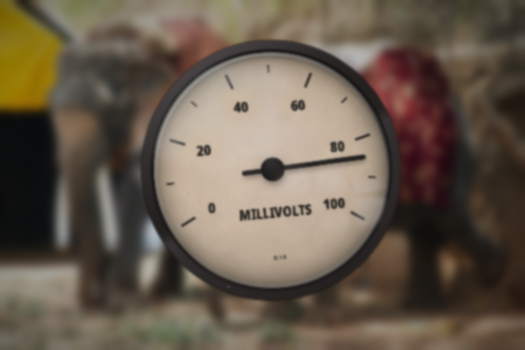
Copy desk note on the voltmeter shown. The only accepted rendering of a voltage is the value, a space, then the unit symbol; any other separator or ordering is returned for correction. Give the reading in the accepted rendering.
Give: 85 mV
